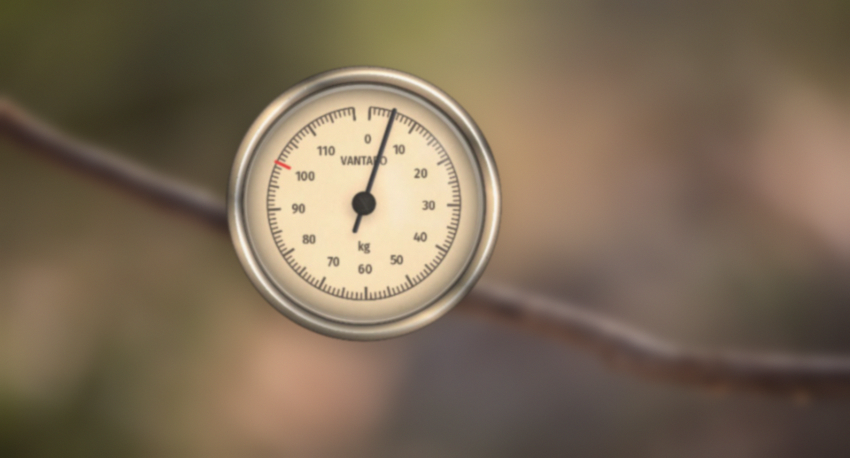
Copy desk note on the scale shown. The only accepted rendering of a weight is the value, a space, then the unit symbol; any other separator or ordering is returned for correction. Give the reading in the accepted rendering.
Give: 5 kg
